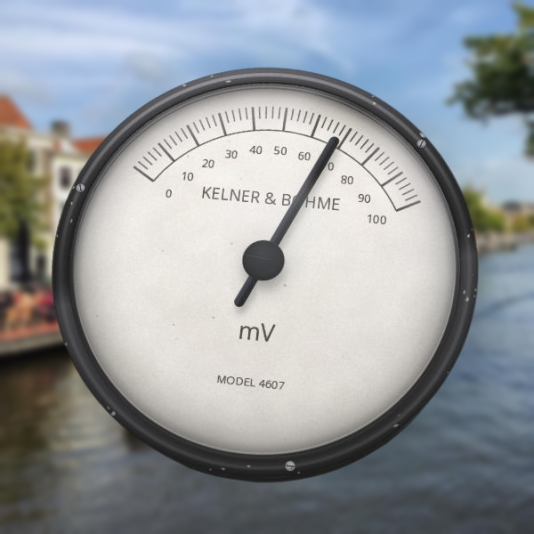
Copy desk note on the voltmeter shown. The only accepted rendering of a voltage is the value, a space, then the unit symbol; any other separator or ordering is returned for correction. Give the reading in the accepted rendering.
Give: 68 mV
